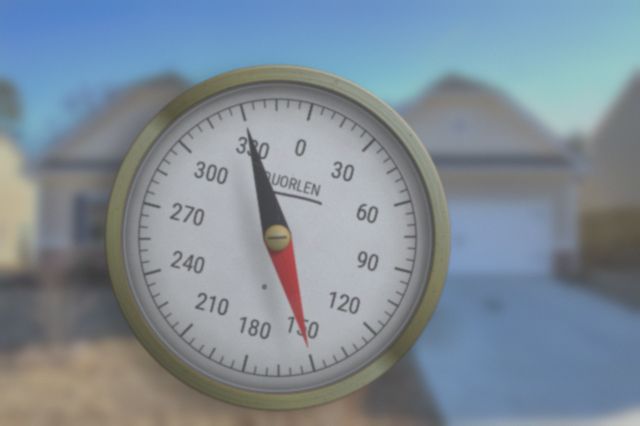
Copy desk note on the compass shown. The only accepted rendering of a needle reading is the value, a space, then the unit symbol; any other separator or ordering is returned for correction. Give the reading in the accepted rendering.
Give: 150 °
